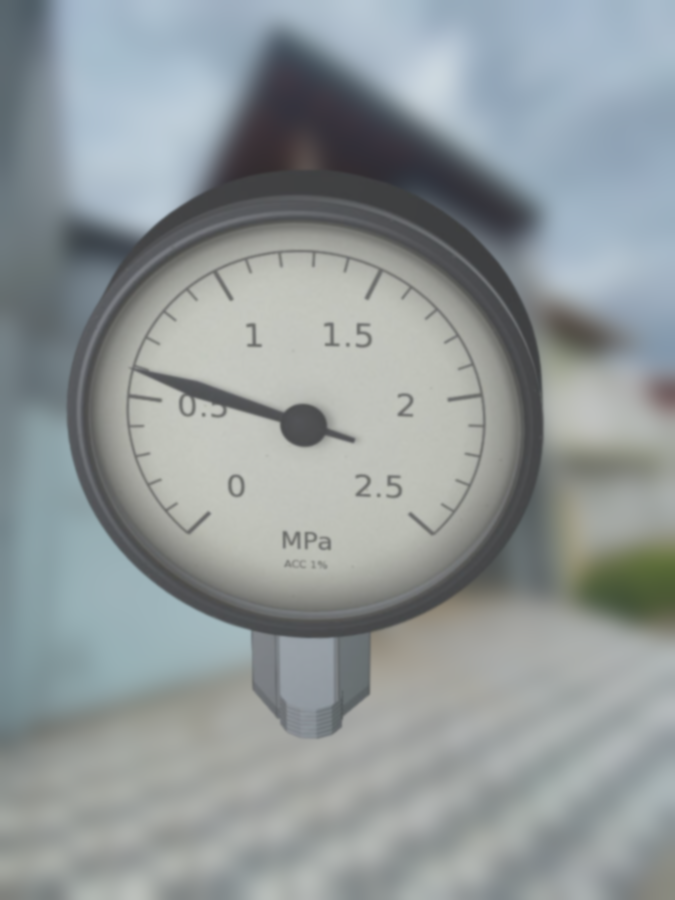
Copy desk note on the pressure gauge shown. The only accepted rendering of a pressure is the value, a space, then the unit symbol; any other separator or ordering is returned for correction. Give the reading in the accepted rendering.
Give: 0.6 MPa
